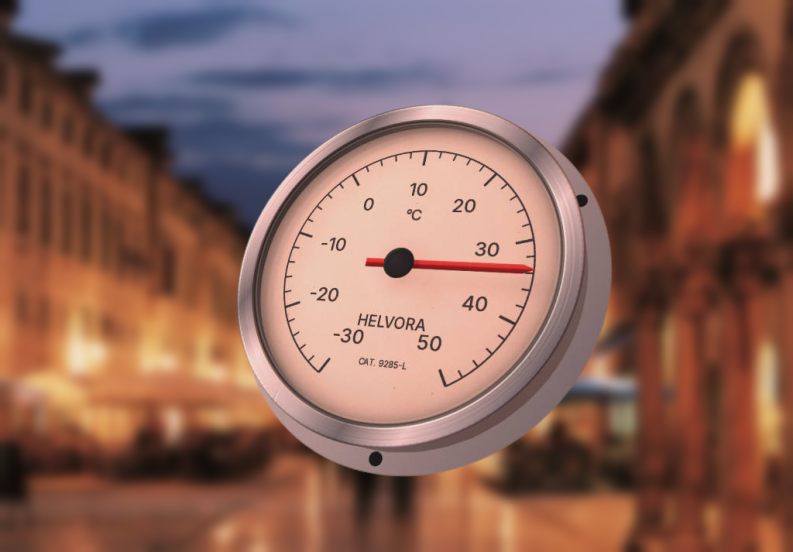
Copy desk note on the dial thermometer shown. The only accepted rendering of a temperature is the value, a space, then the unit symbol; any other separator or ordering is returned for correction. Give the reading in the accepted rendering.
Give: 34 °C
